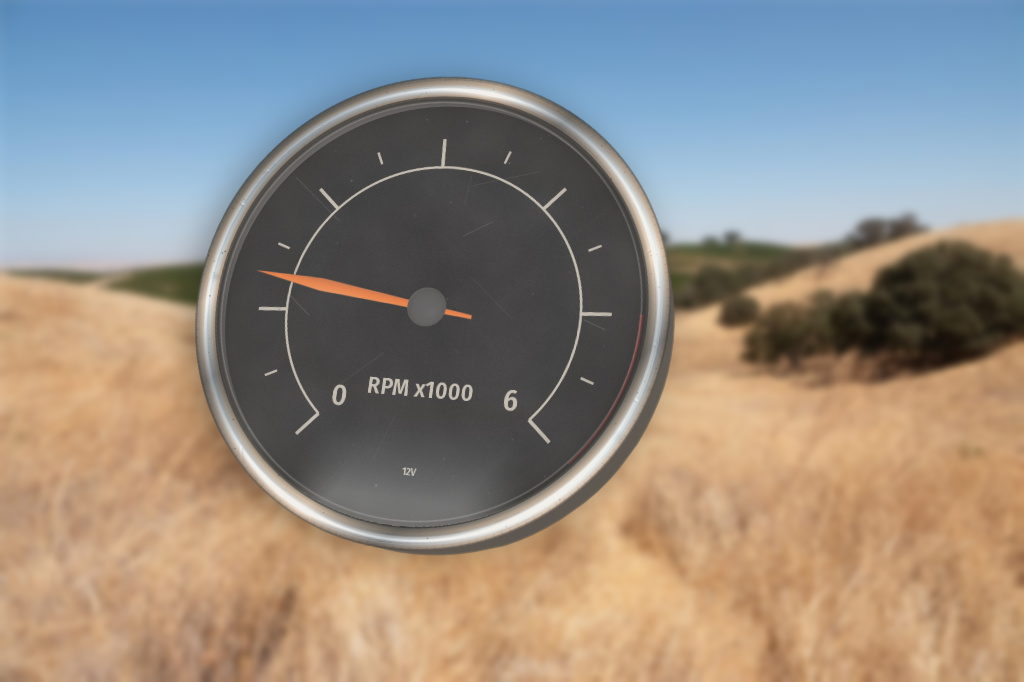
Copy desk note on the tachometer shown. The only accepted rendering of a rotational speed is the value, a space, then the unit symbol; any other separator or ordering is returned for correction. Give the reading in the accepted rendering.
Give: 1250 rpm
